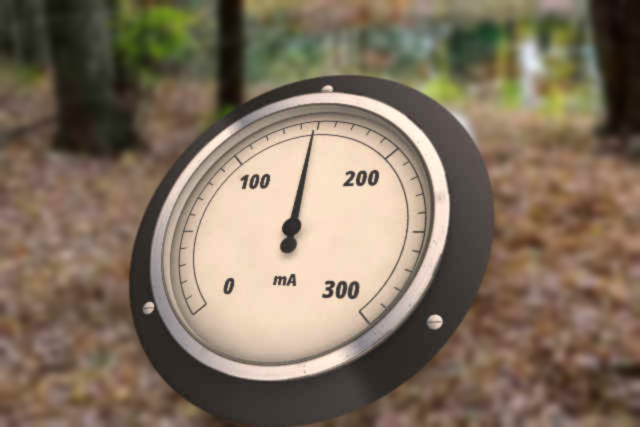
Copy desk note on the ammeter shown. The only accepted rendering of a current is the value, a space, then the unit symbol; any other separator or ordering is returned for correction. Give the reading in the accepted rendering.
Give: 150 mA
